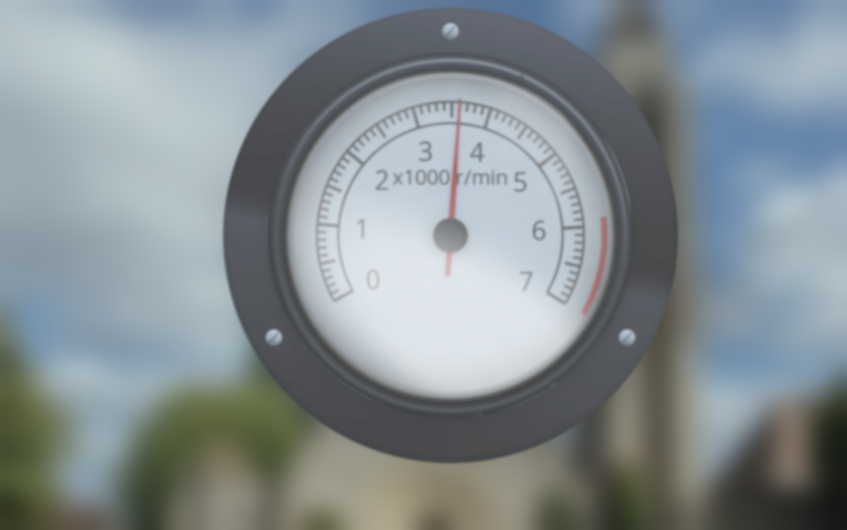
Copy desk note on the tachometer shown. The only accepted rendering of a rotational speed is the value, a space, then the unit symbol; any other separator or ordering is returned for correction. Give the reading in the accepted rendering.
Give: 3600 rpm
